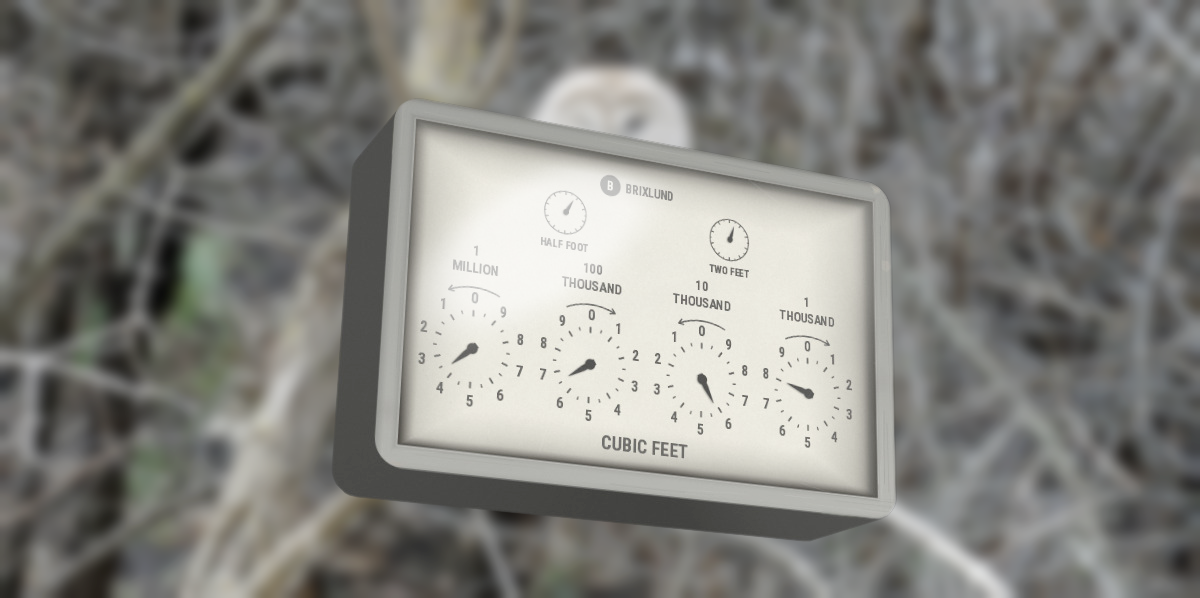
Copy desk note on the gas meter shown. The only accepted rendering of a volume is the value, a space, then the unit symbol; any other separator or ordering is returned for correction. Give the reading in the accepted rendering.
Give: 365800 ft³
